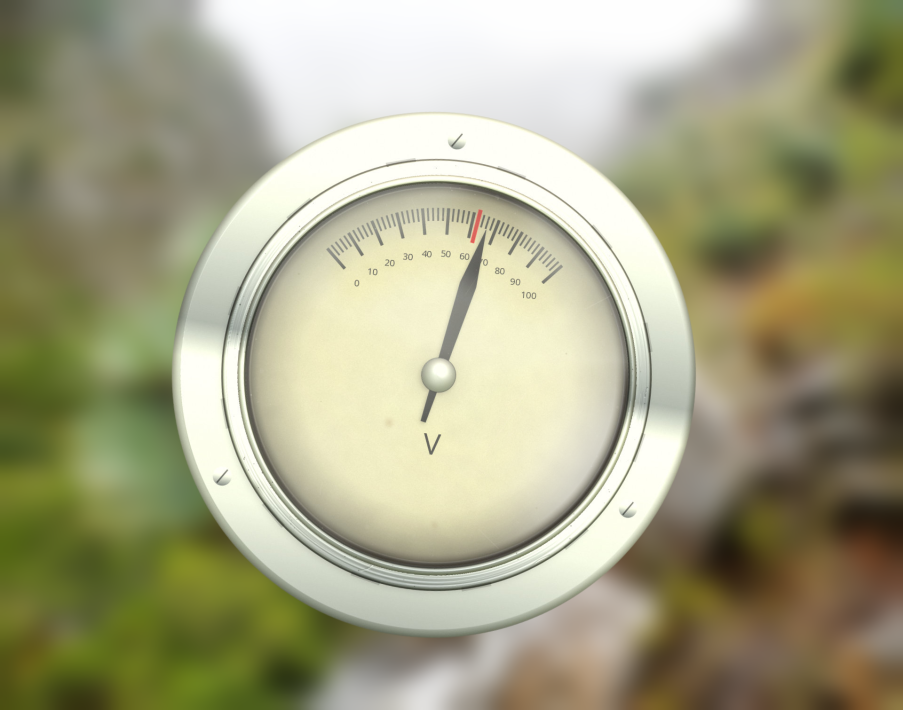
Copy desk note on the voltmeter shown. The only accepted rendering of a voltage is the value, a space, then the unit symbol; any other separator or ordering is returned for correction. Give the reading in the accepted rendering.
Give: 66 V
